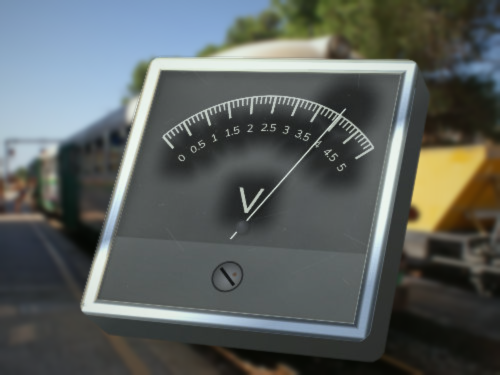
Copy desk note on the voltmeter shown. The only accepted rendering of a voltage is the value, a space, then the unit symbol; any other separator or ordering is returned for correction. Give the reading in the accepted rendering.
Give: 4 V
